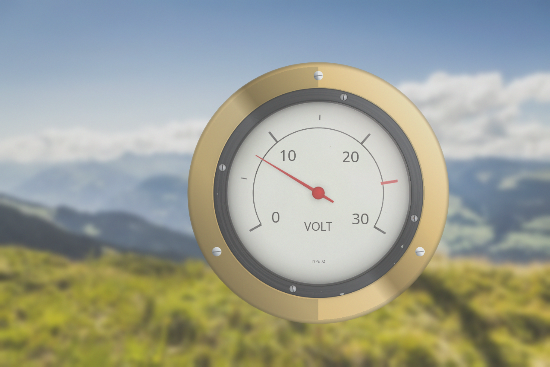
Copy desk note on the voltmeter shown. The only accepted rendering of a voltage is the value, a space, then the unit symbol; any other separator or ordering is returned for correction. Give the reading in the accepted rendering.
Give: 7.5 V
